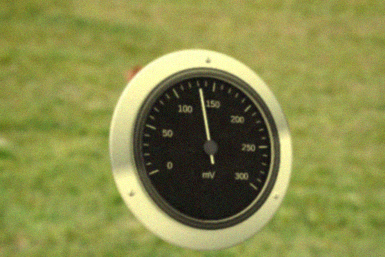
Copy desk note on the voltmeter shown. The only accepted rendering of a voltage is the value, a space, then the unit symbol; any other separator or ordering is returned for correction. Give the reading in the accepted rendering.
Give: 130 mV
